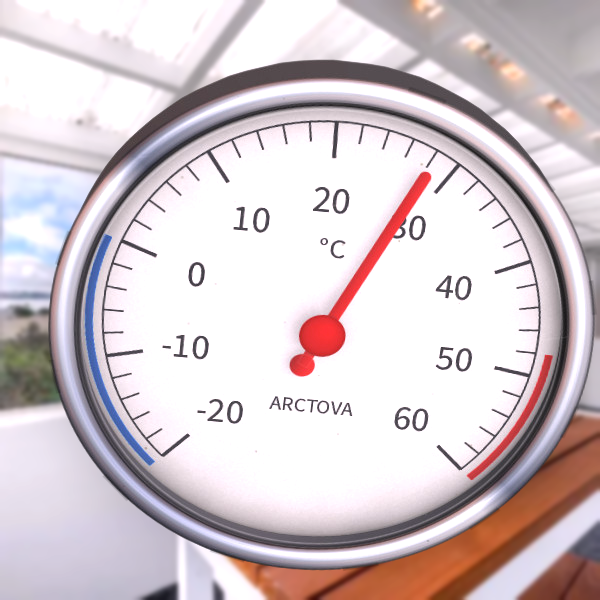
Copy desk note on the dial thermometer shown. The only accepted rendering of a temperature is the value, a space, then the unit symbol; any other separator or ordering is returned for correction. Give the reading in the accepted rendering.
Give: 28 °C
